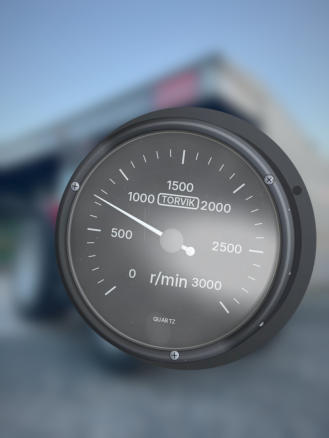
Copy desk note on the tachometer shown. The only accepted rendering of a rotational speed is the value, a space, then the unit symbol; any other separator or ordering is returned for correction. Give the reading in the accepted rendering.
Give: 750 rpm
